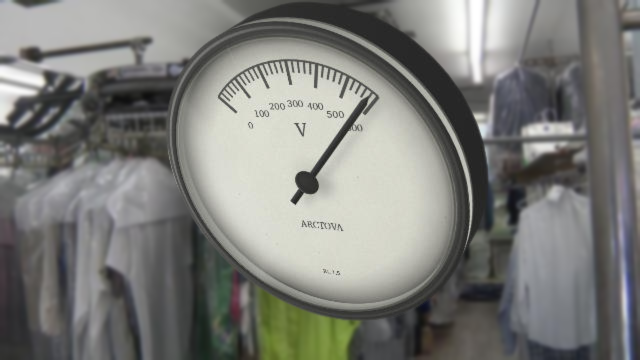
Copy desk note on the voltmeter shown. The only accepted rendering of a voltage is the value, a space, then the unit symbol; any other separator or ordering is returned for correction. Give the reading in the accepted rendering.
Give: 580 V
